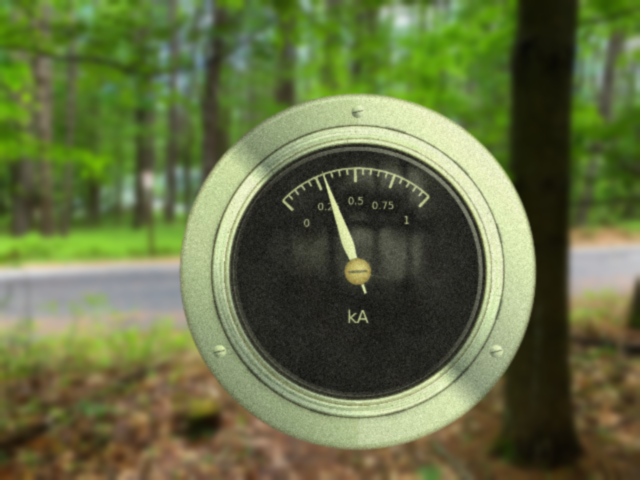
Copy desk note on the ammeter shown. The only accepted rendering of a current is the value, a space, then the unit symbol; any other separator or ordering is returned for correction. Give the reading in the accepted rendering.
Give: 0.3 kA
